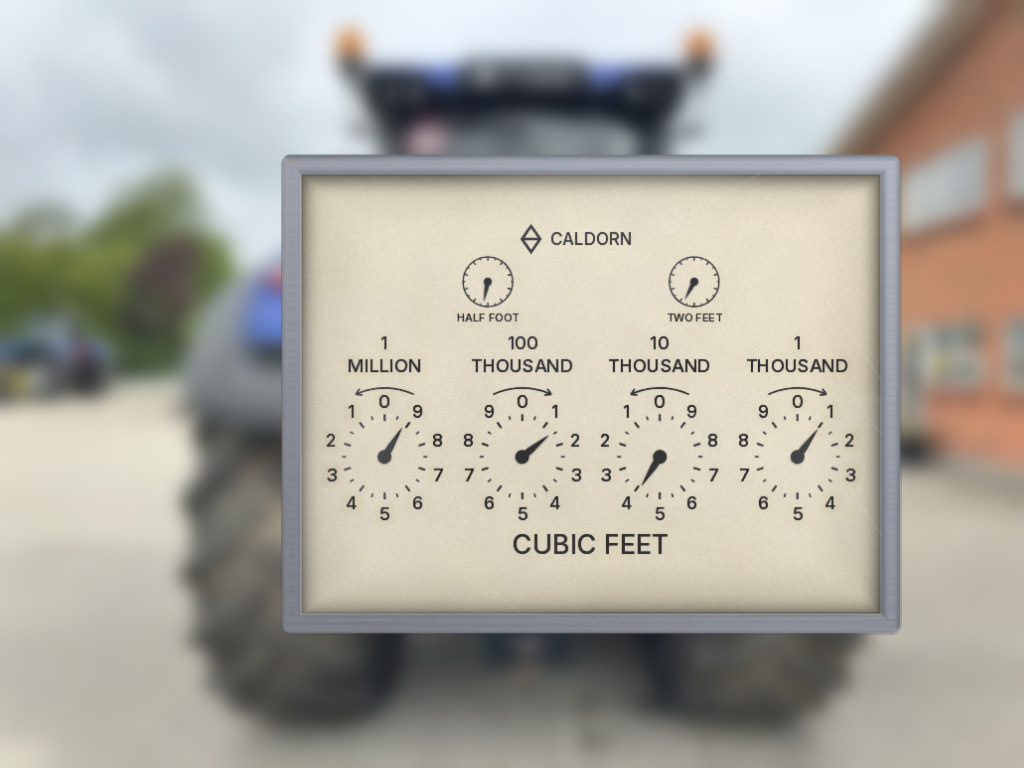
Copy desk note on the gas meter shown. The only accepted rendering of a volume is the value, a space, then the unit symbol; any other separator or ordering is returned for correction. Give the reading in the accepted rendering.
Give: 914100 ft³
